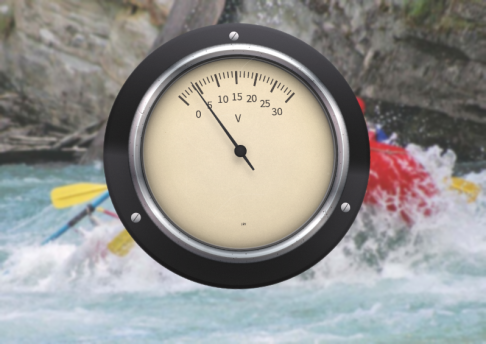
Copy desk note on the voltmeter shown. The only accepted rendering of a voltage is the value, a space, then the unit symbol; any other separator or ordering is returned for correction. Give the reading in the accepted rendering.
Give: 4 V
